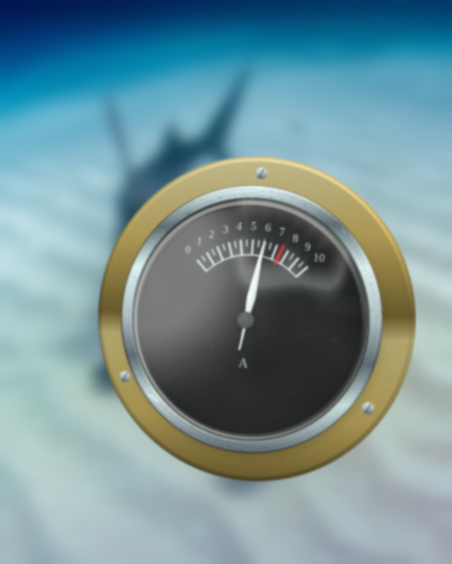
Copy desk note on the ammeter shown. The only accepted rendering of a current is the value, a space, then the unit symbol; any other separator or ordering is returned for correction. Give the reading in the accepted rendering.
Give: 6 A
